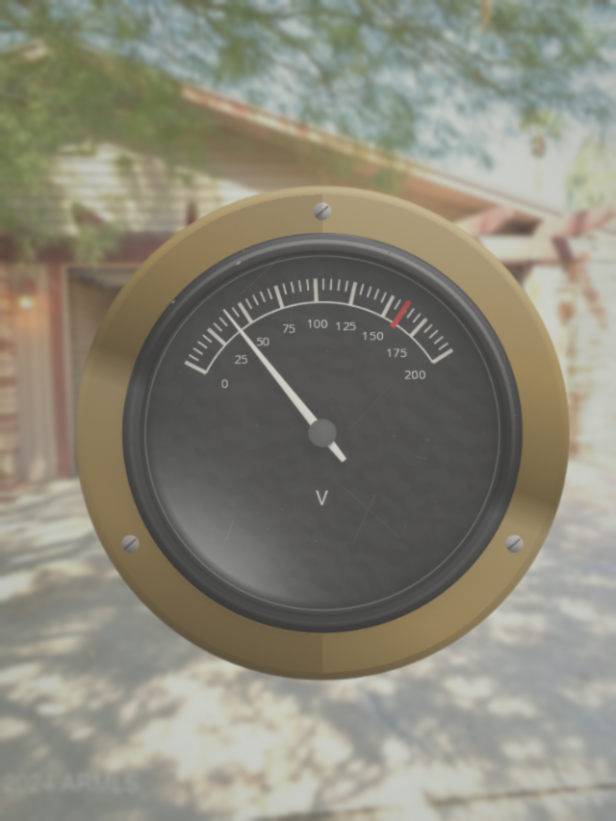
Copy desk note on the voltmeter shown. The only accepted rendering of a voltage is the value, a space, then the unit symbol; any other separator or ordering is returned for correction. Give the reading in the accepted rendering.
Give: 40 V
